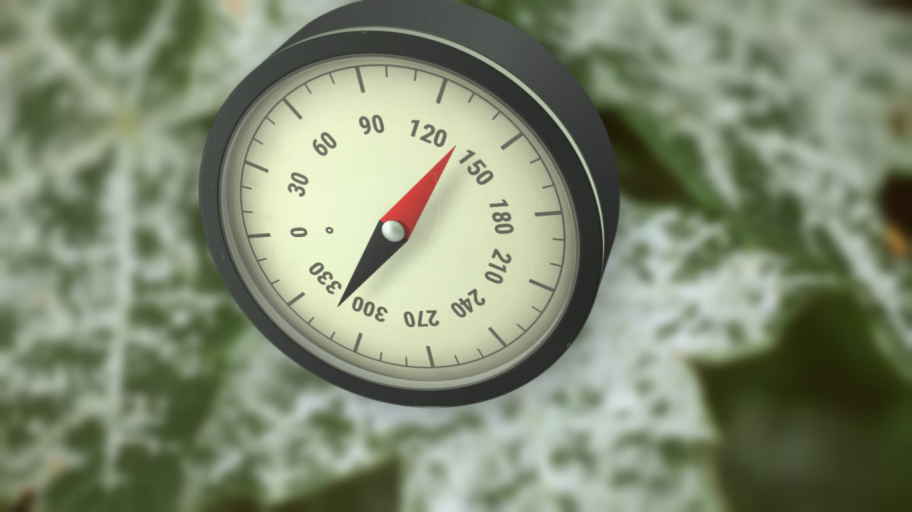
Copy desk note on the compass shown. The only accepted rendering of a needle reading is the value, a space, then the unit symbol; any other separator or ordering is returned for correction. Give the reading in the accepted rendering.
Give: 135 °
